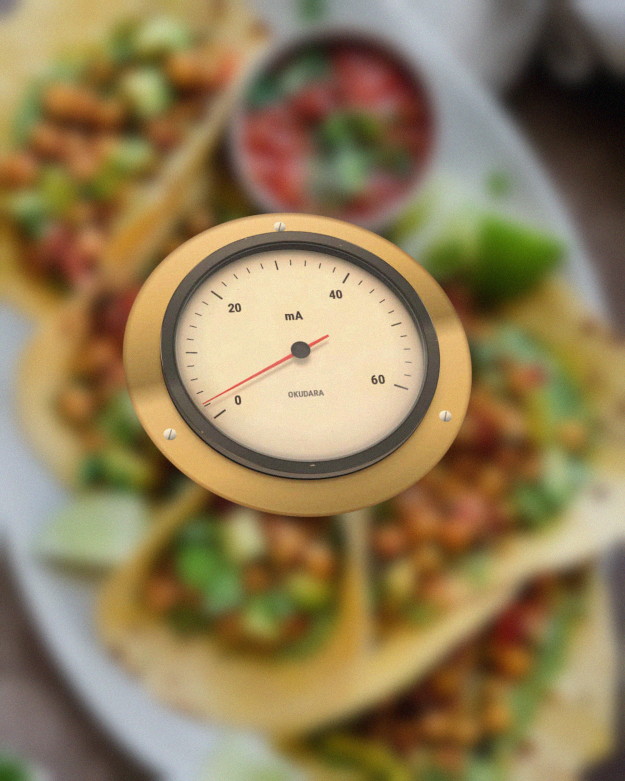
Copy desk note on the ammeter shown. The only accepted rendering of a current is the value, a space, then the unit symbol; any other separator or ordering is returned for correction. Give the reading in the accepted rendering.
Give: 2 mA
